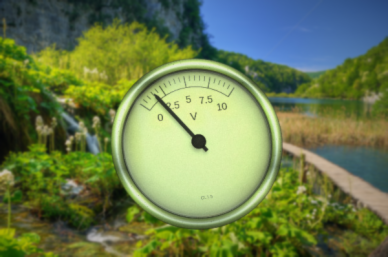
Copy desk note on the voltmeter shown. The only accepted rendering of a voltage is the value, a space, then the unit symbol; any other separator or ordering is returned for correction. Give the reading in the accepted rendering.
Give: 1.5 V
